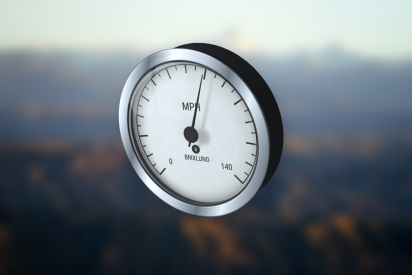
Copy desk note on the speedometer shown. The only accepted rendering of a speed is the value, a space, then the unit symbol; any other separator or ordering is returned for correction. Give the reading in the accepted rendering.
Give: 80 mph
